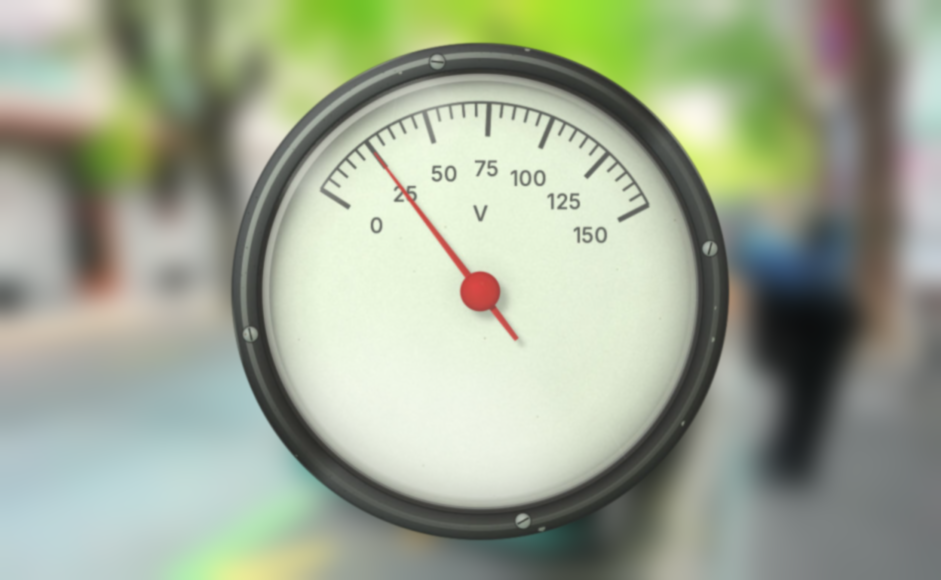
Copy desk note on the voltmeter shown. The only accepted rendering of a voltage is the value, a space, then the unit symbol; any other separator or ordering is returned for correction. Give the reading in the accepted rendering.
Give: 25 V
